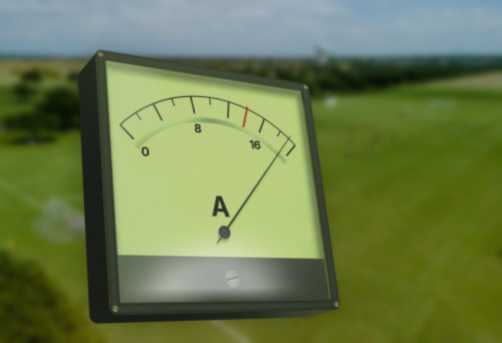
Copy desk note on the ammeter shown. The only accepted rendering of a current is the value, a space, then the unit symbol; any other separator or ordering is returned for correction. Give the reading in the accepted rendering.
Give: 19 A
